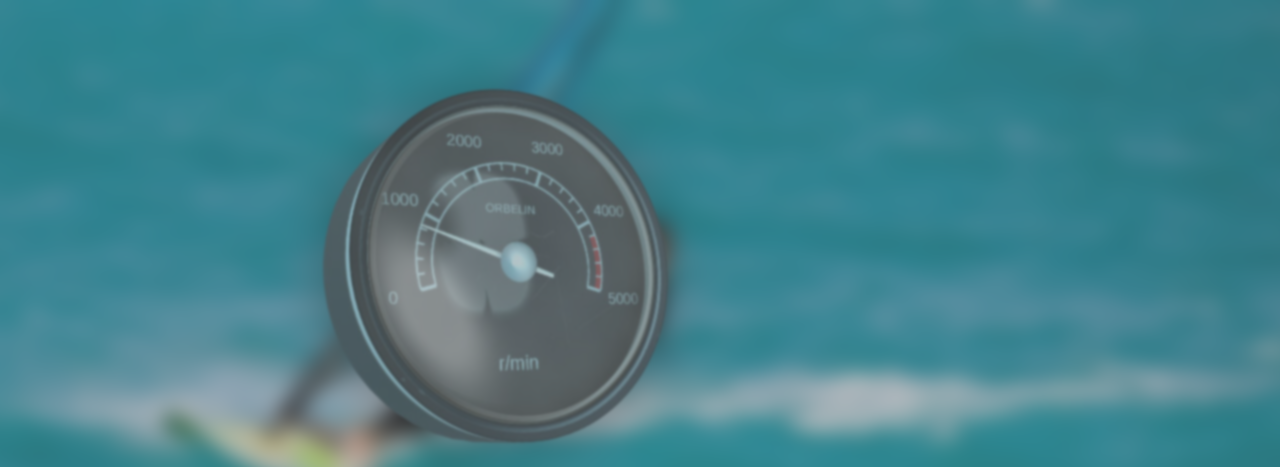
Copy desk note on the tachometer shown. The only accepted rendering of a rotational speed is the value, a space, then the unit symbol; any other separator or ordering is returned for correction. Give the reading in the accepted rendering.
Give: 800 rpm
